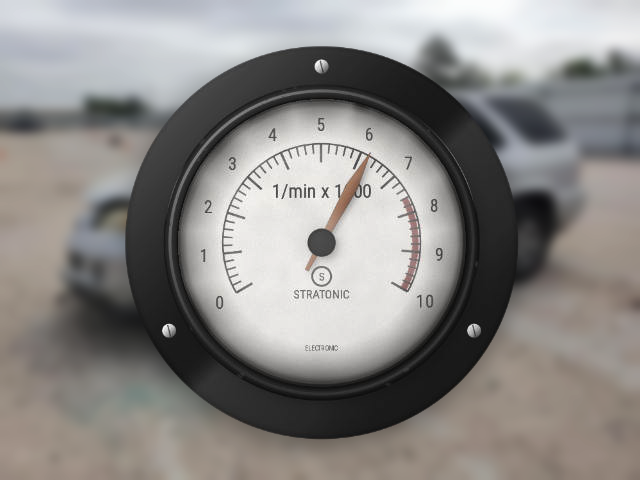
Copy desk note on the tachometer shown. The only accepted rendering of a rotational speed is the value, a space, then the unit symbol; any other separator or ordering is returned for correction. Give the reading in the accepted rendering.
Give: 6200 rpm
